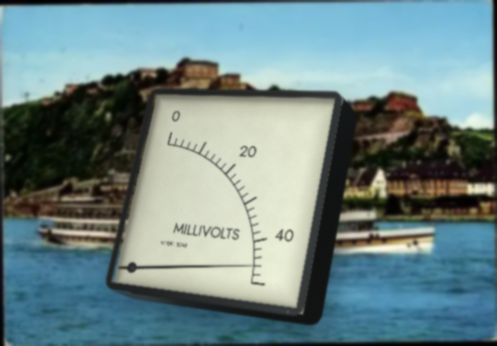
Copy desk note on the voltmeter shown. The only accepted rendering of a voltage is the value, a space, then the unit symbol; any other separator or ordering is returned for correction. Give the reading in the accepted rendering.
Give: 46 mV
